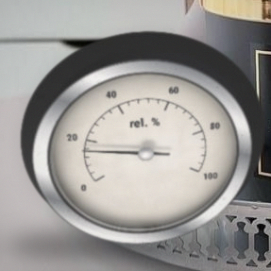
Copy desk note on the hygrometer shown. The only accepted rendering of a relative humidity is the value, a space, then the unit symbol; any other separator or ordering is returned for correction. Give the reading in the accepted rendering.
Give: 16 %
